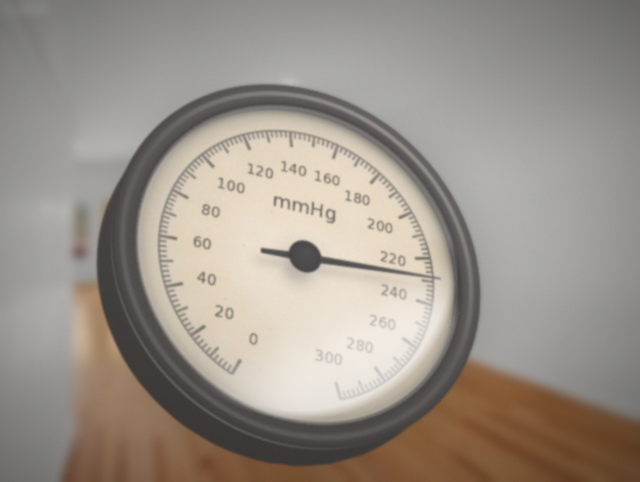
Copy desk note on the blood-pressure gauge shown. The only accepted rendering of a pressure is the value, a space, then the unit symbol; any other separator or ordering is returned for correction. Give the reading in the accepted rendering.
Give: 230 mmHg
